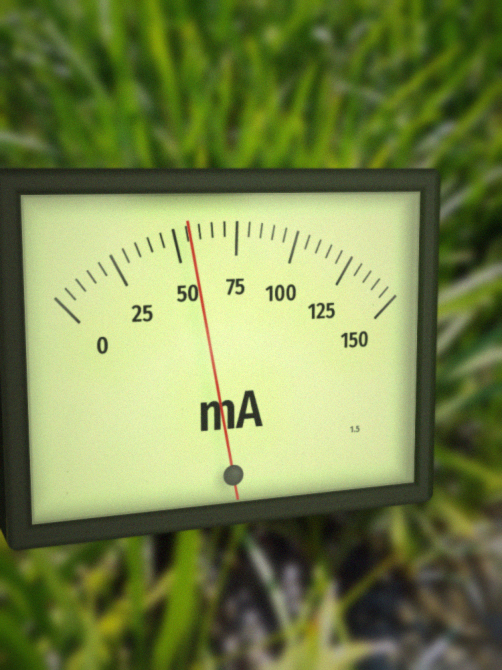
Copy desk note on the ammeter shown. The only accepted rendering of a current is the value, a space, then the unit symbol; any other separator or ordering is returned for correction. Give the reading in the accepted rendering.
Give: 55 mA
